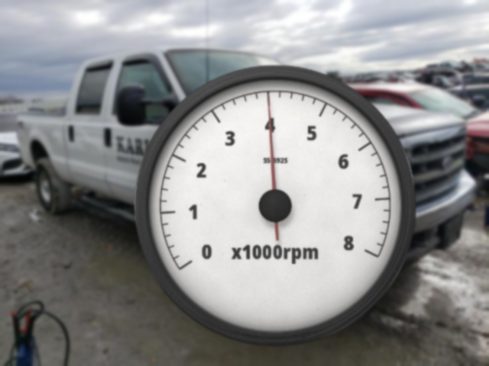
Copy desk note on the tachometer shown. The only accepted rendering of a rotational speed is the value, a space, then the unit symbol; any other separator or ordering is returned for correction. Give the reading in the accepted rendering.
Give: 4000 rpm
